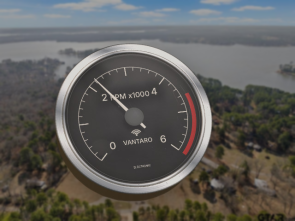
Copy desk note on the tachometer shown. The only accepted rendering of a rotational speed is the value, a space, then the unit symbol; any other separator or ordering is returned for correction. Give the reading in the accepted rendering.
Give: 2200 rpm
